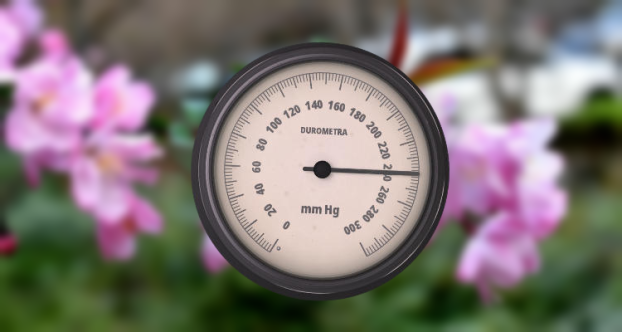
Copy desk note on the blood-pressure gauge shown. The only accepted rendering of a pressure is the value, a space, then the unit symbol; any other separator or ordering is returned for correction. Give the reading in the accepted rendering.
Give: 240 mmHg
